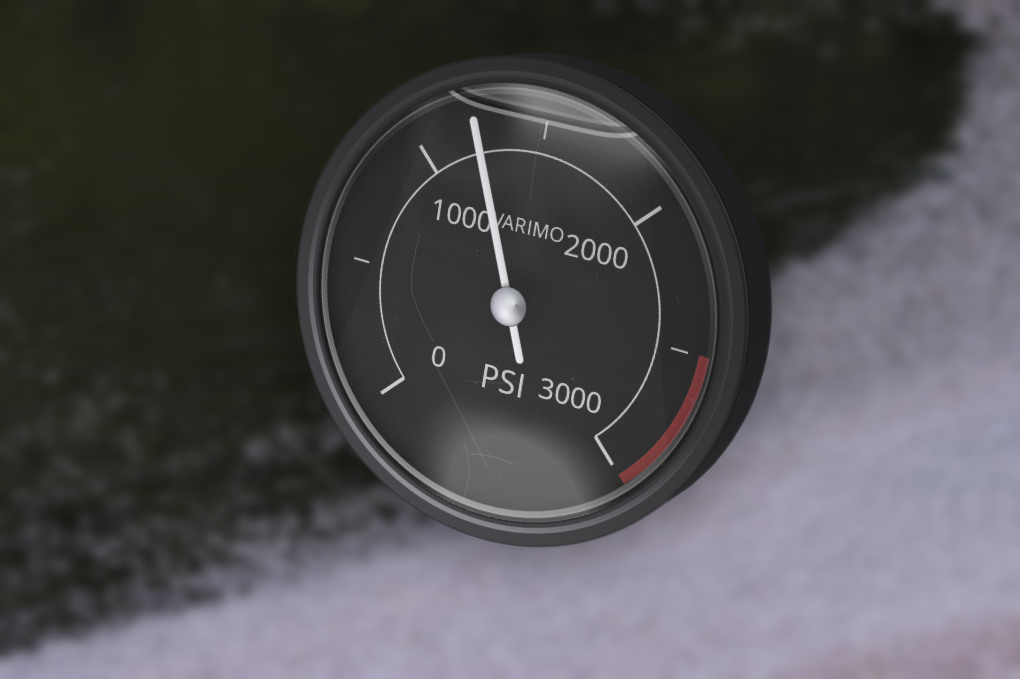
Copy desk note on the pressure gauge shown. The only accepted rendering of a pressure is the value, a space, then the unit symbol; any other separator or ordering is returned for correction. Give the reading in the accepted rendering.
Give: 1250 psi
